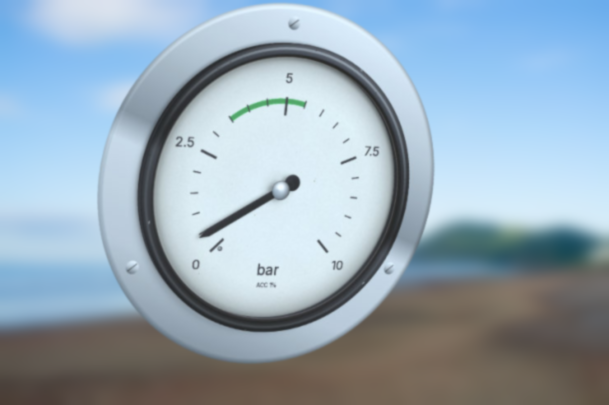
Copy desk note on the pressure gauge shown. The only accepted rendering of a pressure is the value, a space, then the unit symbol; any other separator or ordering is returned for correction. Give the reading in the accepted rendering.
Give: 0.5 bar
